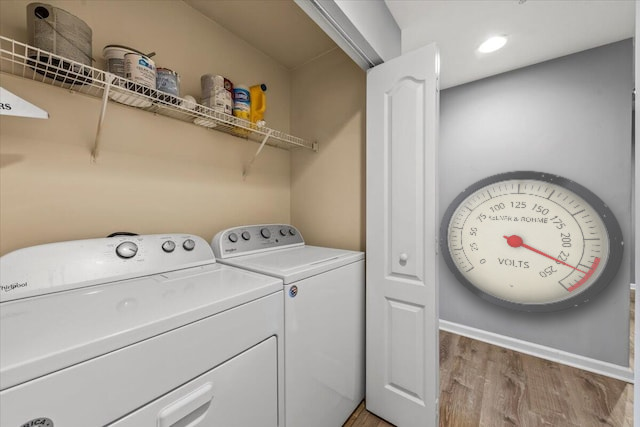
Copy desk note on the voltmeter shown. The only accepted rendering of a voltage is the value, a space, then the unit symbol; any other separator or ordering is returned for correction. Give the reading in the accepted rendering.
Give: 230 V
